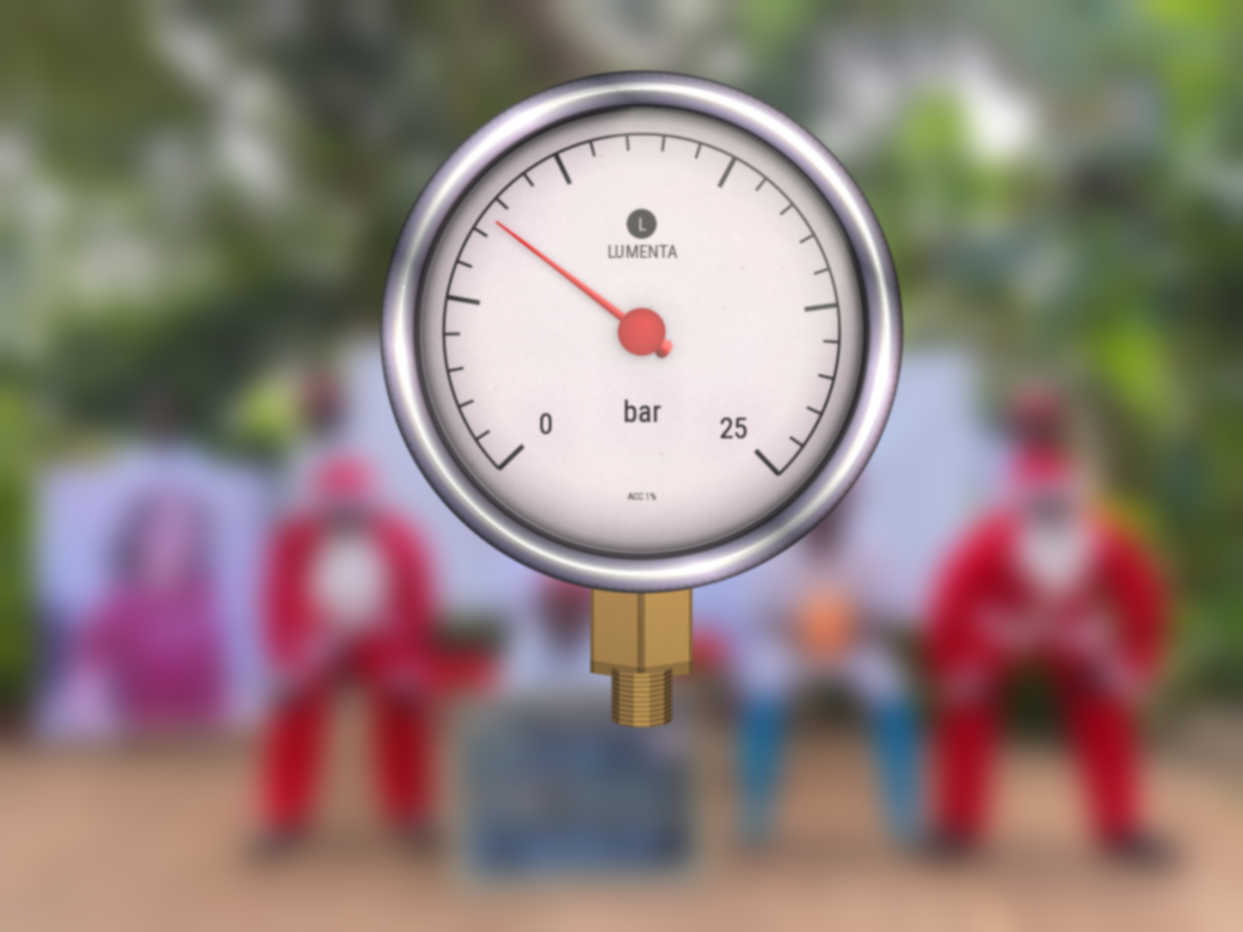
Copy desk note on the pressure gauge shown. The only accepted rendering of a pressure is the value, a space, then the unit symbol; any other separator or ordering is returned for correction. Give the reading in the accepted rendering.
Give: 7.5 bar
